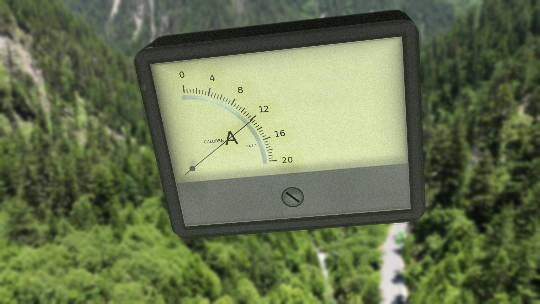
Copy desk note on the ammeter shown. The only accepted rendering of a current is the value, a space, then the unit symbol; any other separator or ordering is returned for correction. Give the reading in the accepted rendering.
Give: 12 A
